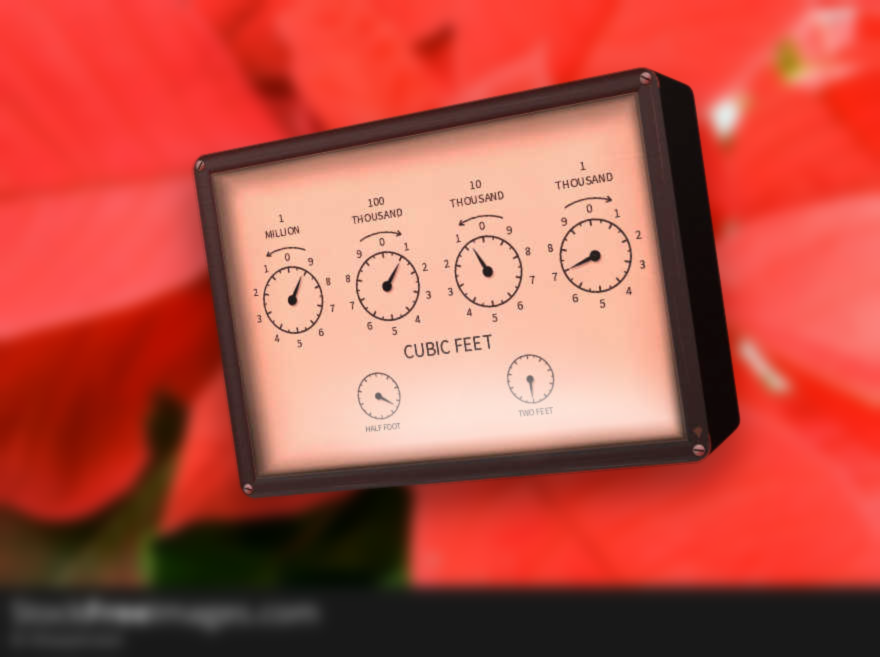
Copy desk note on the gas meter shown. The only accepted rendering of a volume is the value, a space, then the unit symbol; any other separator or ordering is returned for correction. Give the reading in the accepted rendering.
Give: 910700 ft³
